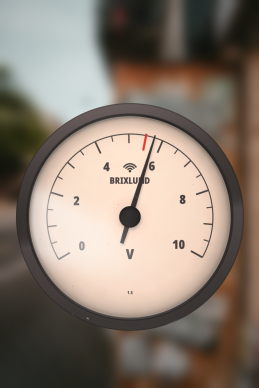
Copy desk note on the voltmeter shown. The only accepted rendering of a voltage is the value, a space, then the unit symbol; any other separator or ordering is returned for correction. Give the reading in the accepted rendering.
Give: 5.75 V
